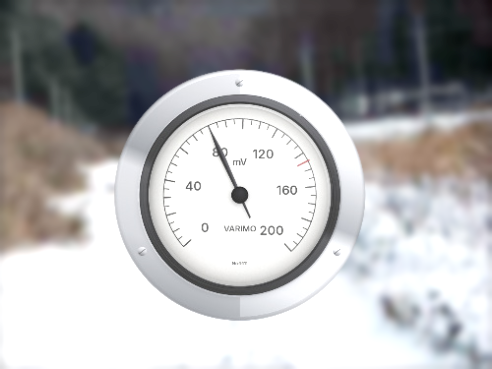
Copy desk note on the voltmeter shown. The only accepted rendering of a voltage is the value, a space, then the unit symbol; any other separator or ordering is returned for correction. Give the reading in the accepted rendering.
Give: 80 mV
